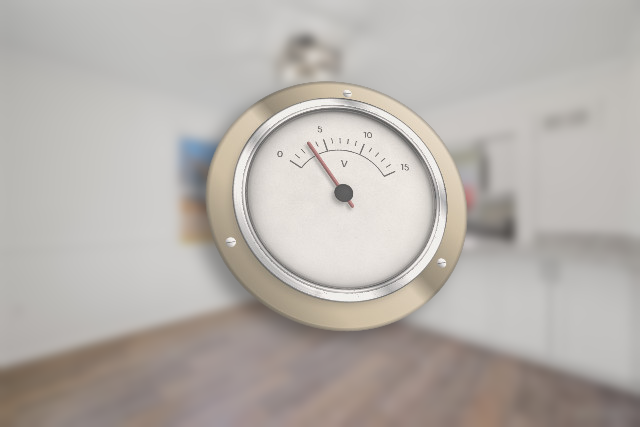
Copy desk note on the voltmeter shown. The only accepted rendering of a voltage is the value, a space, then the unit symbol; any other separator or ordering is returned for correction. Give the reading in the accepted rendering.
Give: 3 V
